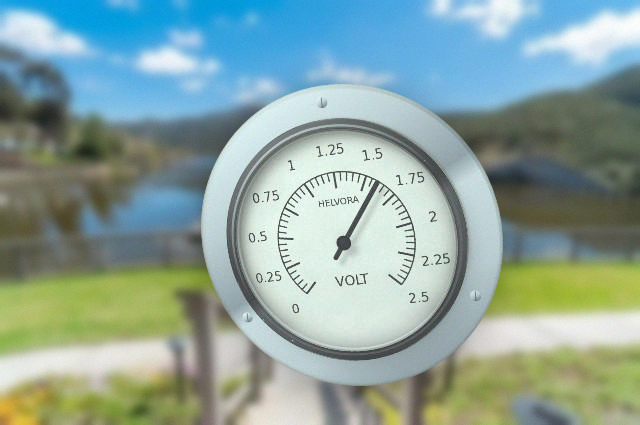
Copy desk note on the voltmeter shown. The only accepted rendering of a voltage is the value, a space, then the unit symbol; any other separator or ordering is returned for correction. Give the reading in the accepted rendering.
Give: 1.6 V
